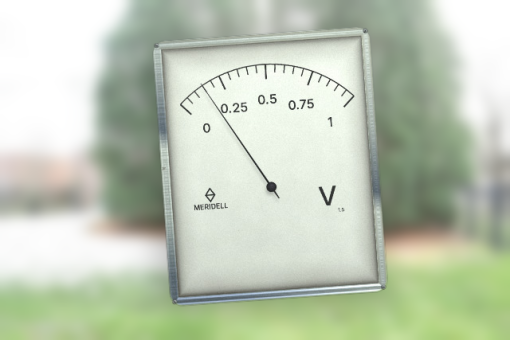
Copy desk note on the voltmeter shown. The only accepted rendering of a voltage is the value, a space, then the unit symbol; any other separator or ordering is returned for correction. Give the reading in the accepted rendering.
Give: 0.15 V
